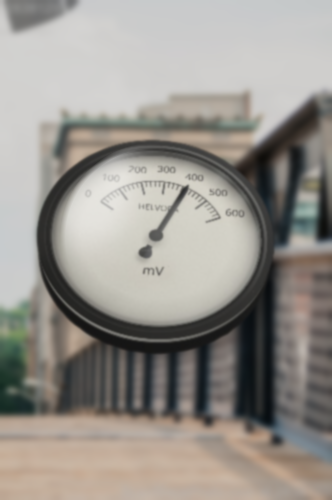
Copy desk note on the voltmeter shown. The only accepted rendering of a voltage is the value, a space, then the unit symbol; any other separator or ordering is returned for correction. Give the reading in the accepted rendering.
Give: 400 mV
